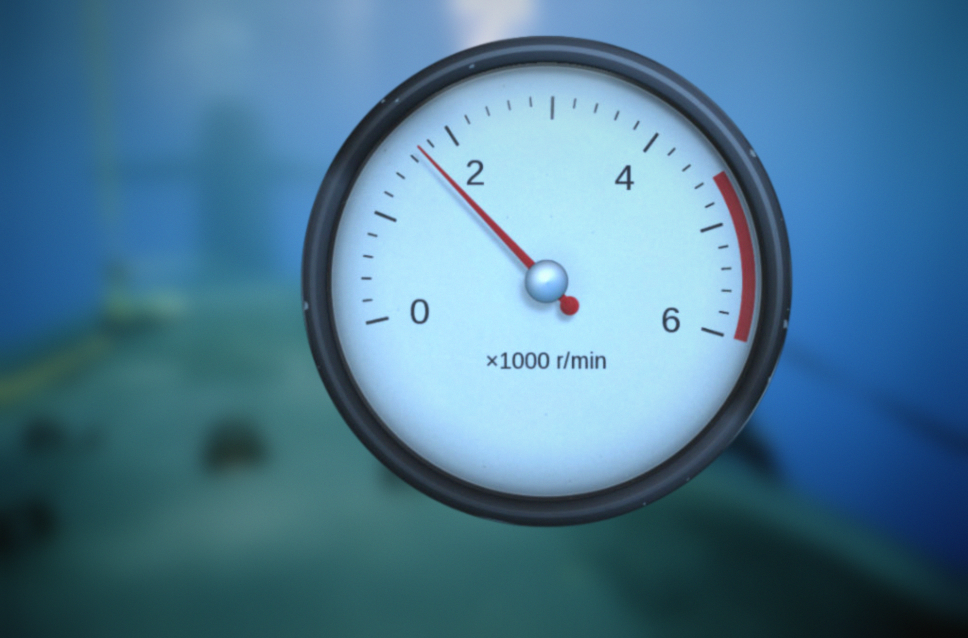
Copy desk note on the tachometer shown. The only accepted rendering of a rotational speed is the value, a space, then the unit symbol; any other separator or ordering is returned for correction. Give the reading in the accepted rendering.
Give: 1700 rpm
